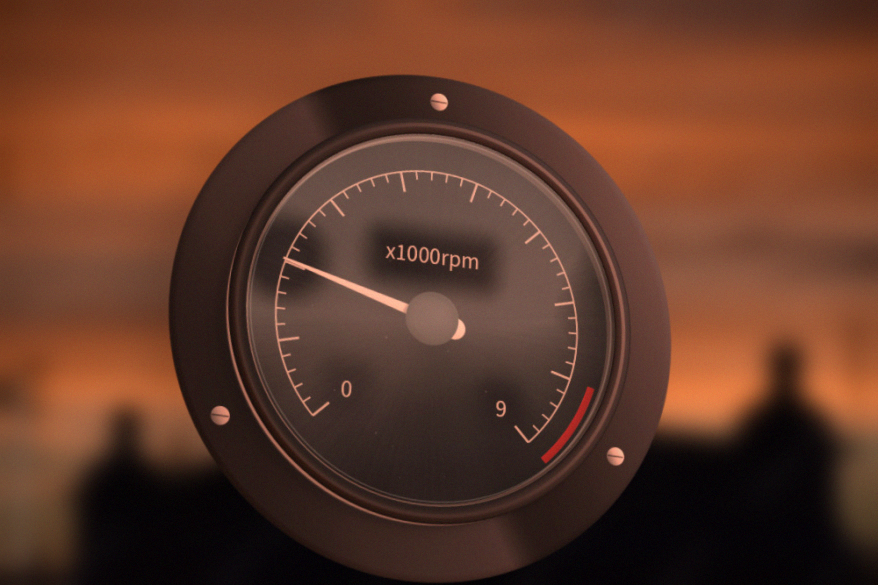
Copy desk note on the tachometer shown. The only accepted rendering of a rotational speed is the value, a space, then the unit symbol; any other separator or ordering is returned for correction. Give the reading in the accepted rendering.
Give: 2000 rpm
